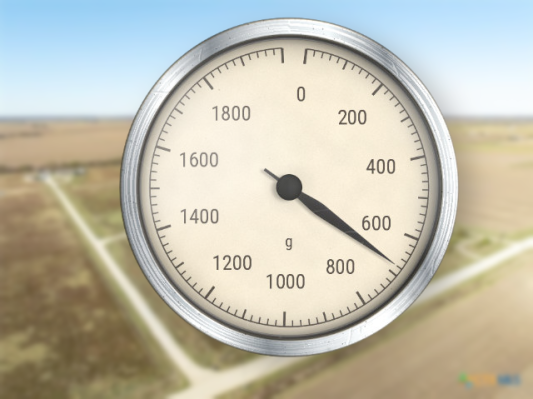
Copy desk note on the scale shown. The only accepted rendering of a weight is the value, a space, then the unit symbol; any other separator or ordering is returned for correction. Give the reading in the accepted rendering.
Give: 680 g
